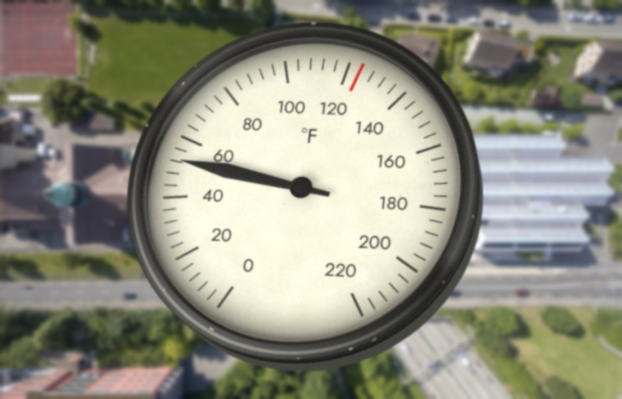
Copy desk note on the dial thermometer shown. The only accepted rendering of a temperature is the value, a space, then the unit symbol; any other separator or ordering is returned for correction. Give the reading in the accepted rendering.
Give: 52 °F
